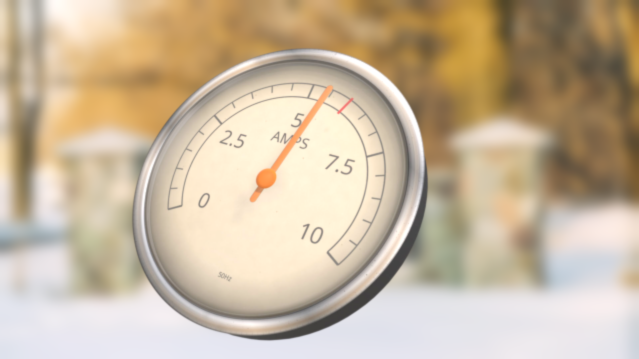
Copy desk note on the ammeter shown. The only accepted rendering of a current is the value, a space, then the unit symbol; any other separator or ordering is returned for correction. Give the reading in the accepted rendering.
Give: 5.5 A
